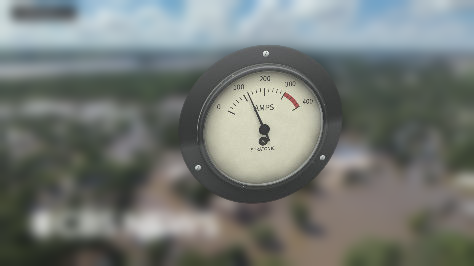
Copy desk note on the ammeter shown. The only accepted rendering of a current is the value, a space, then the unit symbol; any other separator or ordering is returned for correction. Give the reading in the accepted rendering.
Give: 120 A
